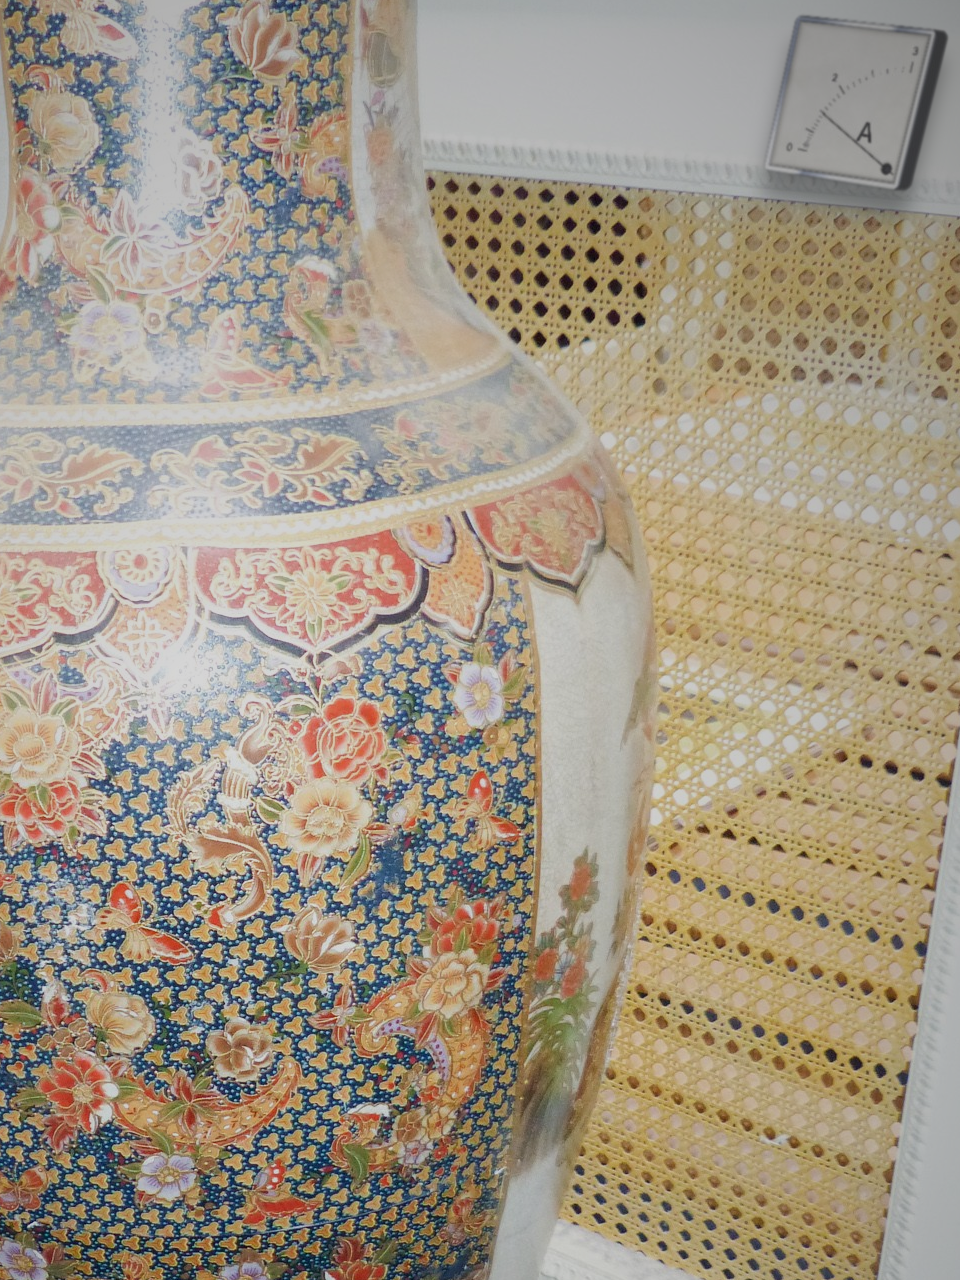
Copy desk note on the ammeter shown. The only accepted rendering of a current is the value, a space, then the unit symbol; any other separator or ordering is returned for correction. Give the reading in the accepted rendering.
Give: 1.5 A
